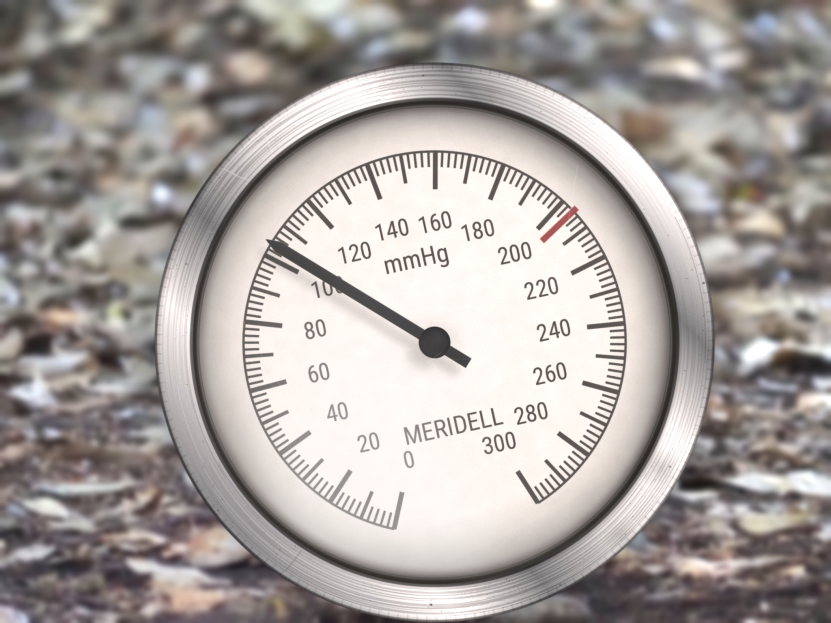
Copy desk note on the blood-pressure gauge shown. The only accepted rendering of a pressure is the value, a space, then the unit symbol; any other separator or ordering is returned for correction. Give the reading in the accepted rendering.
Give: 104 mmHg
